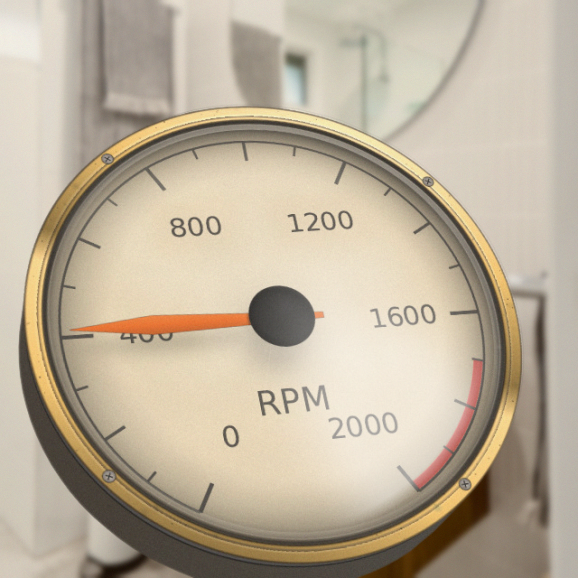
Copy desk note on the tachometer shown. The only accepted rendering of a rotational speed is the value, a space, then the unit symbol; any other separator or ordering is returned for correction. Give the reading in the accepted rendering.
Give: 400 rpm
